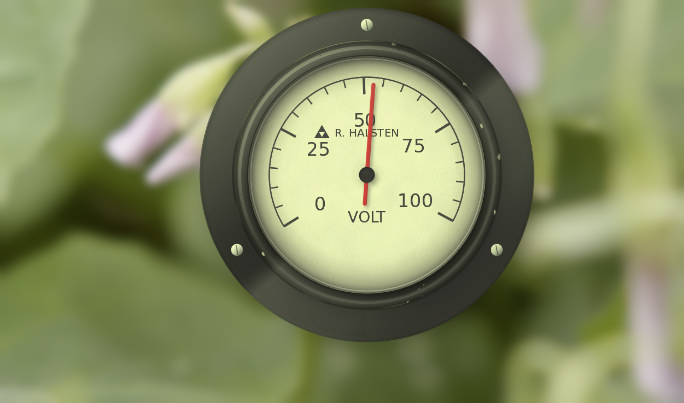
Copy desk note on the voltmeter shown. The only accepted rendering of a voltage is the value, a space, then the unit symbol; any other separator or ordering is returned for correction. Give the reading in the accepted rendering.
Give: 52.5 V
